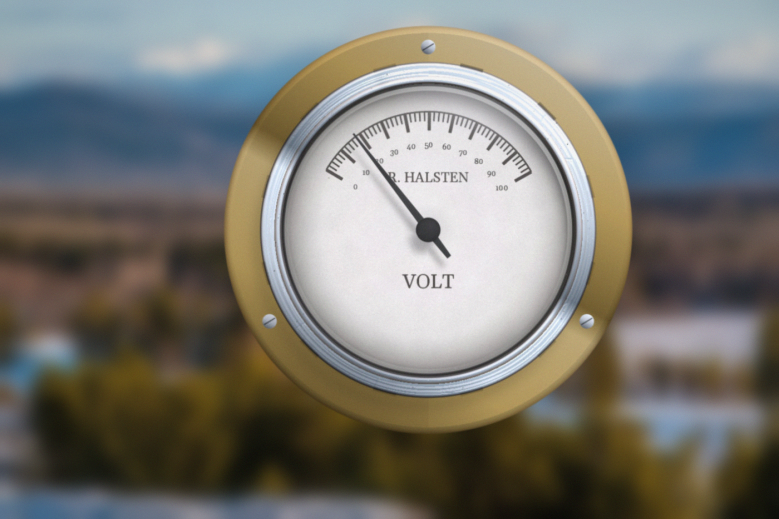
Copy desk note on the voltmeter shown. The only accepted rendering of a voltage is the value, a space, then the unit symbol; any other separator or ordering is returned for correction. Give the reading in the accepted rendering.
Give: 18 V
